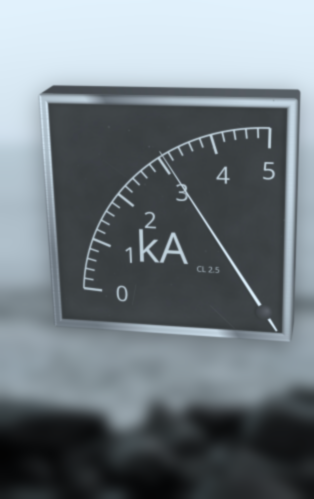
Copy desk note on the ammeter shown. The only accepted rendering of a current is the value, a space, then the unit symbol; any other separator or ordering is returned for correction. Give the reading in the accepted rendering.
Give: 3.1 kA
